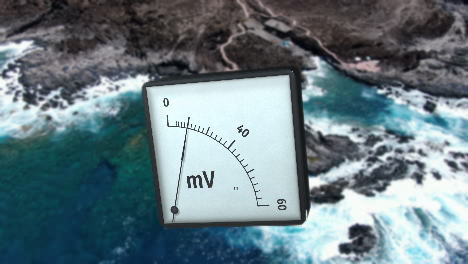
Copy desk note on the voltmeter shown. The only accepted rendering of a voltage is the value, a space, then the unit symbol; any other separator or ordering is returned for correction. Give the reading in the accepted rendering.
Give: 20 mV
